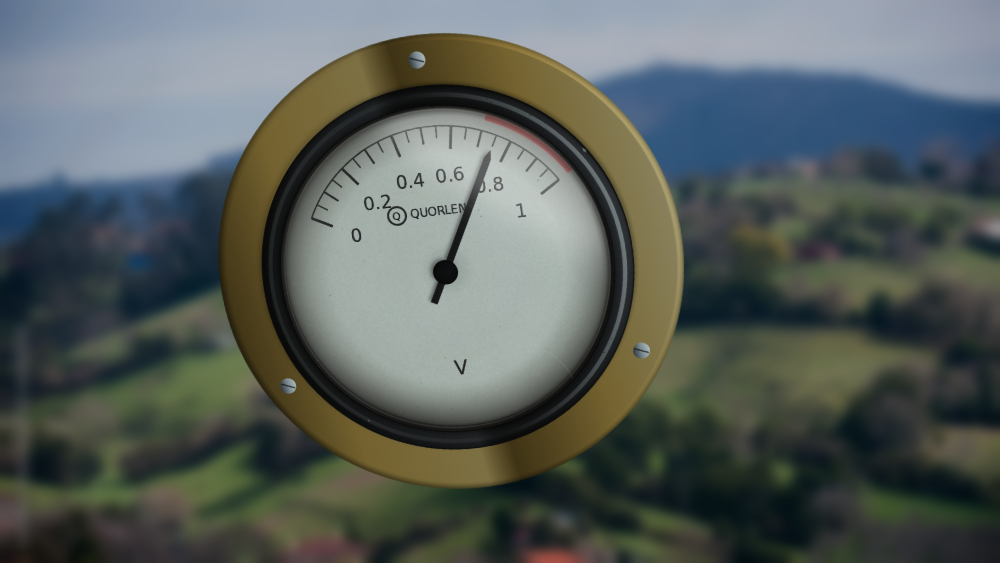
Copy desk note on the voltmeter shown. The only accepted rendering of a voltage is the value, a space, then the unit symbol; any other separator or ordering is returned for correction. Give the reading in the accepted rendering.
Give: 0.75 V
